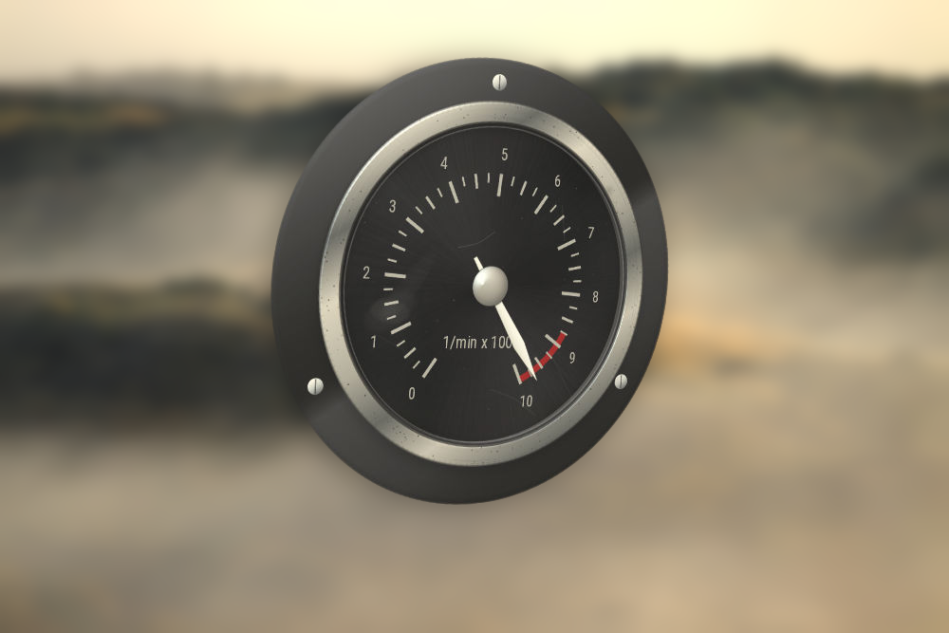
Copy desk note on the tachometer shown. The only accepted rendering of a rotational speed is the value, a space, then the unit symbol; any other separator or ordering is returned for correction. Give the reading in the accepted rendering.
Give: 9750 rpm
